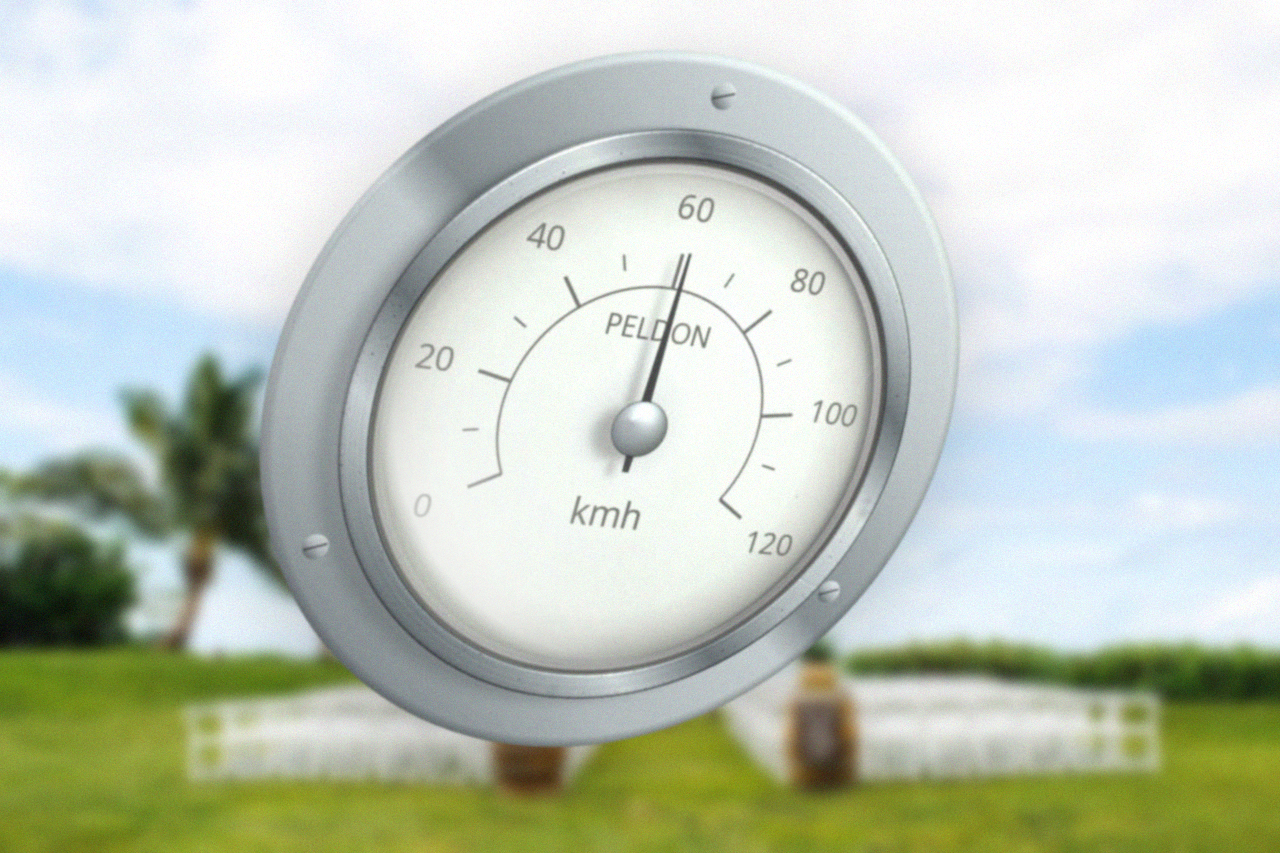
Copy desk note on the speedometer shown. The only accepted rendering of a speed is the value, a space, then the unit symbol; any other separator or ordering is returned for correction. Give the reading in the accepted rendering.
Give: 60 km/h
